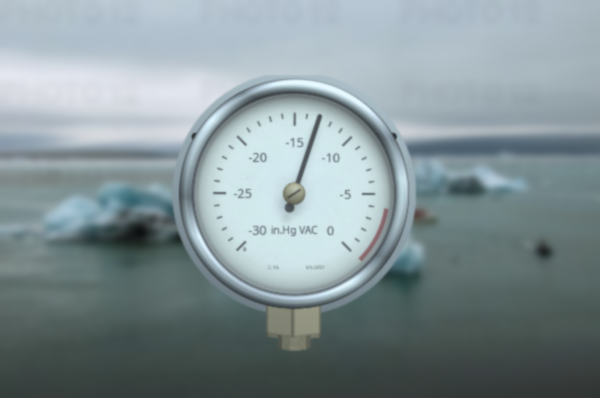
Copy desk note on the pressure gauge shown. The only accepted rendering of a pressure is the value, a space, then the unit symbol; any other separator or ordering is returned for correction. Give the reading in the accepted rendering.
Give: -13 inHg
